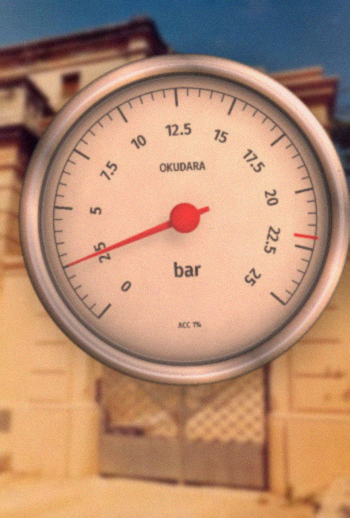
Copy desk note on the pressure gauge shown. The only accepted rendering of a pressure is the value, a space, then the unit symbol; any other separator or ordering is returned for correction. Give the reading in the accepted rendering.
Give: 2.5 bar
